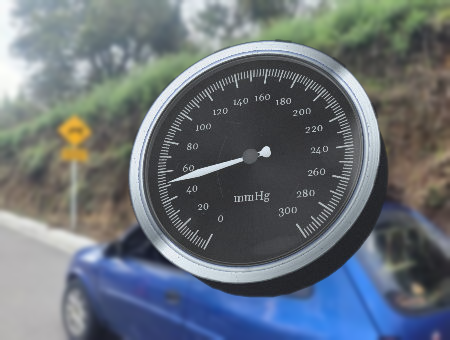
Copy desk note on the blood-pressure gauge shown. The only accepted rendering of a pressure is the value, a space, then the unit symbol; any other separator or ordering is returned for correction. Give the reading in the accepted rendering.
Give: 50 mmHg
